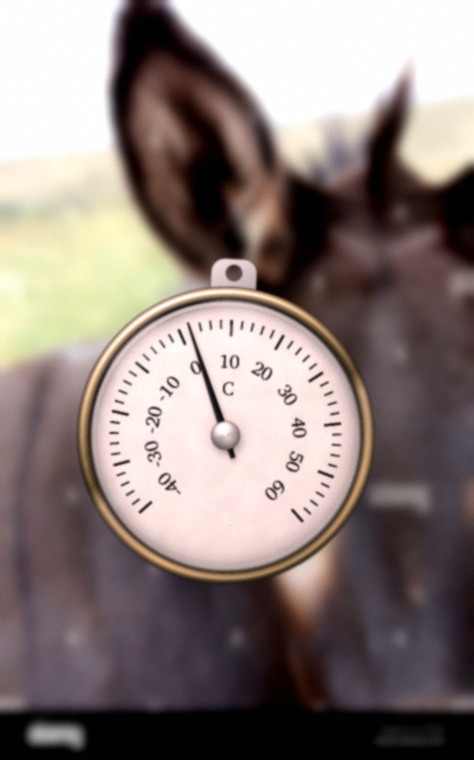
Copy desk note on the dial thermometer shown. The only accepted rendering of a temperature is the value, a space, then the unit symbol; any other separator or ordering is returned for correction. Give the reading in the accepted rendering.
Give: 2 °C
